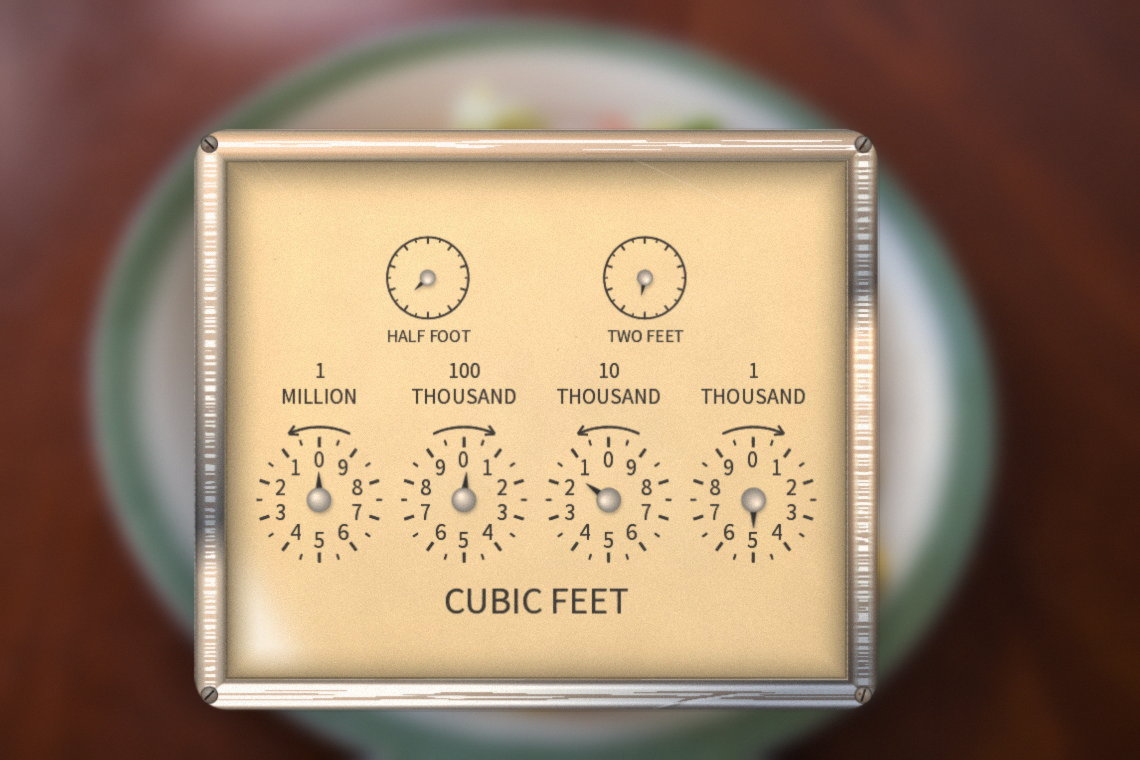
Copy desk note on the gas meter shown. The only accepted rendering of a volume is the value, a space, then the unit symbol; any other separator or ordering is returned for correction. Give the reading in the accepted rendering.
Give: 1500 ft³
